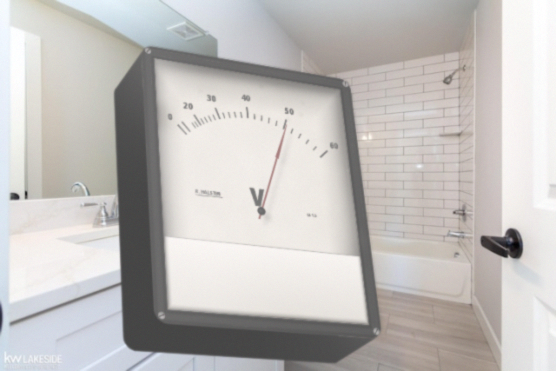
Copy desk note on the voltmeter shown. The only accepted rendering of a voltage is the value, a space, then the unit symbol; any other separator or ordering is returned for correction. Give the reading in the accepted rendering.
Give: 50 V
